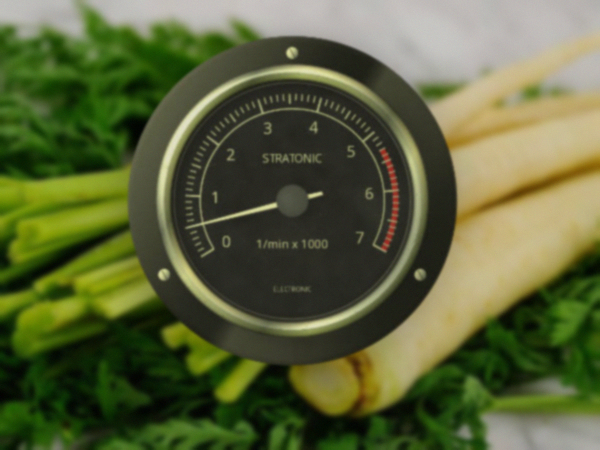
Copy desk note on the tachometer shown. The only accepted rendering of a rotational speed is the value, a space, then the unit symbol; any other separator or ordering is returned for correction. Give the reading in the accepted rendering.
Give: 500 rpm
